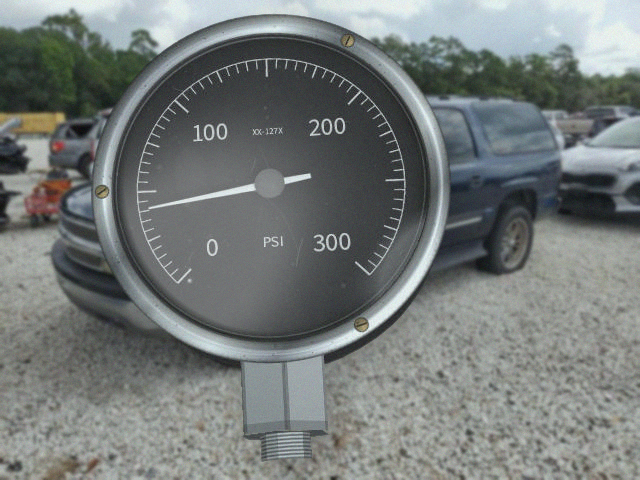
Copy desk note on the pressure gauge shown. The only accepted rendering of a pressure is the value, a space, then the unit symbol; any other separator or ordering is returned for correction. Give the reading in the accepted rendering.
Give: 40 psi
